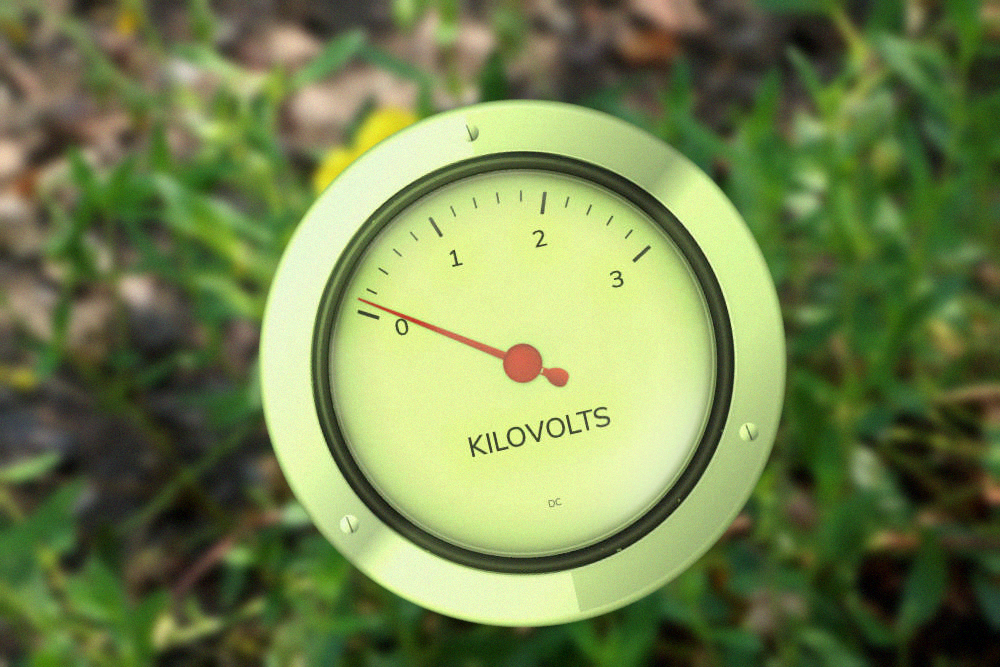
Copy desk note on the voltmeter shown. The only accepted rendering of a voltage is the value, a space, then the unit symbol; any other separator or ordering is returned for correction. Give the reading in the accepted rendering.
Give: 0.1 kV
